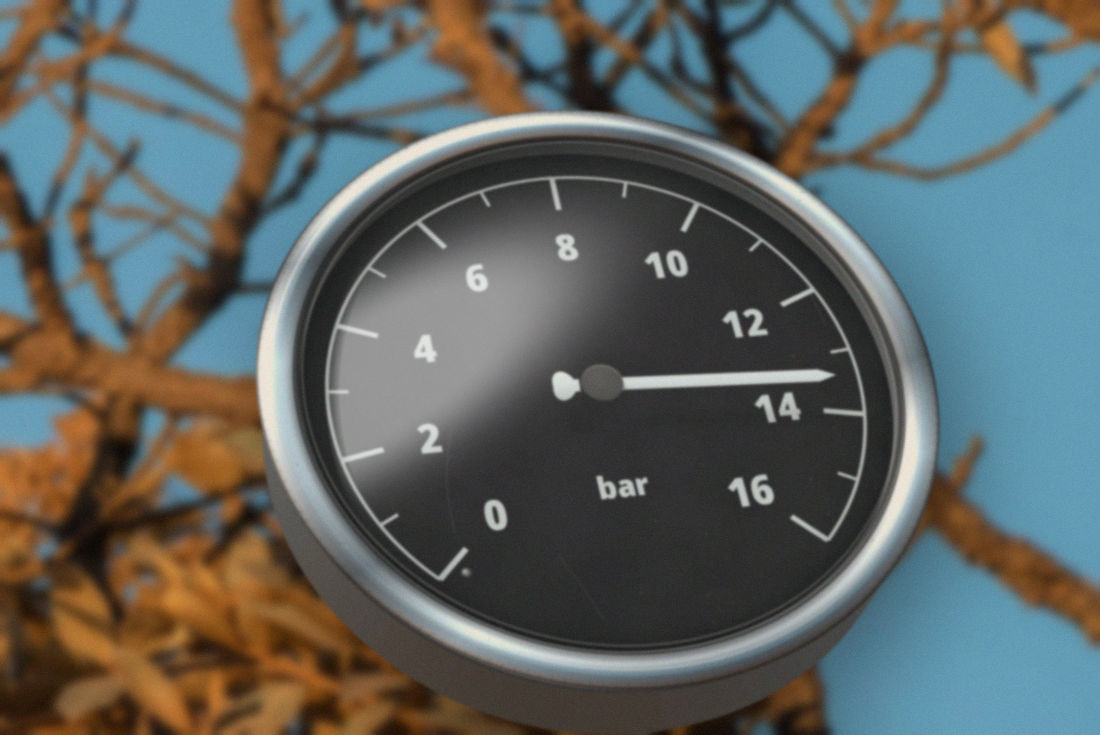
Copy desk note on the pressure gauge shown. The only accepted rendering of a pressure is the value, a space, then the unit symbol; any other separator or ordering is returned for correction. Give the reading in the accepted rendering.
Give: 13.5 bar
